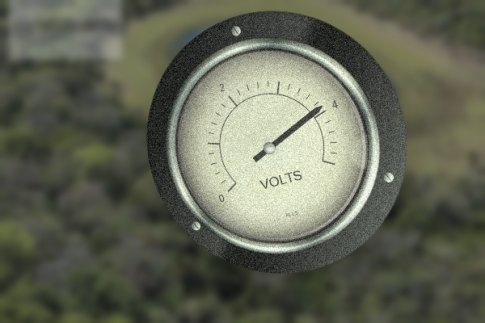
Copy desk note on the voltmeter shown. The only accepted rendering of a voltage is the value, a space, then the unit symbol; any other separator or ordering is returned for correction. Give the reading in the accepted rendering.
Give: 3.9 V
